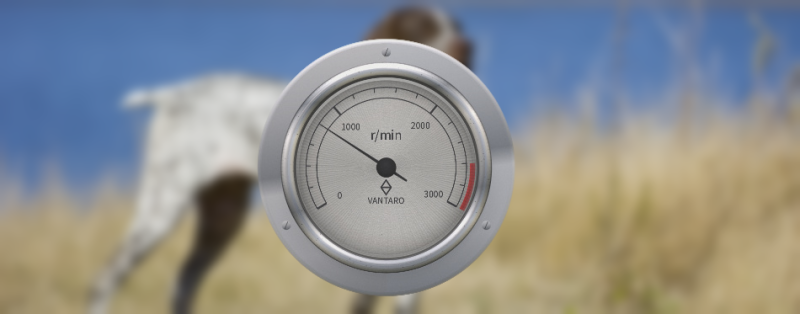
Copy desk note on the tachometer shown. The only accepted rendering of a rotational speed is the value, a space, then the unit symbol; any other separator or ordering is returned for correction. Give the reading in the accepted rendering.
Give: 800 rpm
